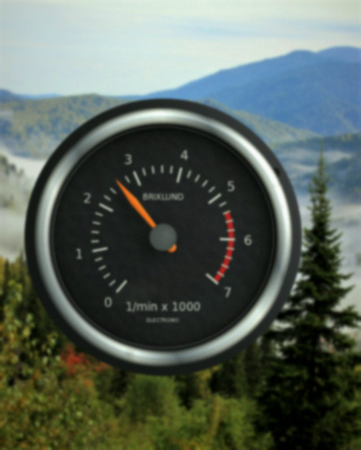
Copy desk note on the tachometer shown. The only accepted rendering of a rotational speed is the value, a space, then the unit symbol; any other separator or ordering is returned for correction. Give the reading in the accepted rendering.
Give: 2600 rpm
